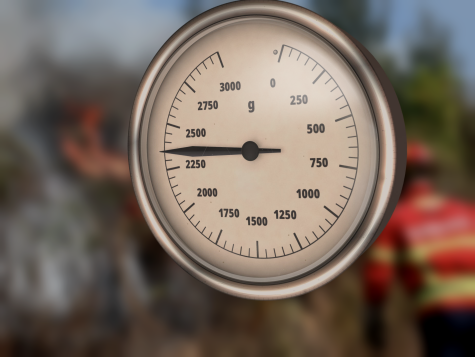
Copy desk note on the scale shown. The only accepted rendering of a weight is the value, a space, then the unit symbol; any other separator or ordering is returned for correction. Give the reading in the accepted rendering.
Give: 2350 g
